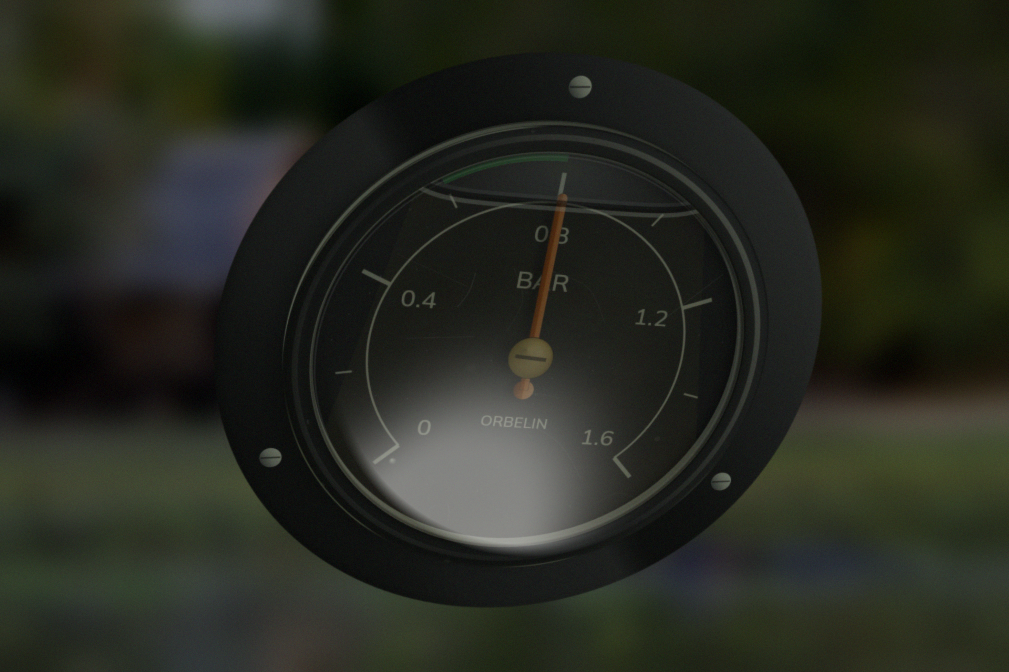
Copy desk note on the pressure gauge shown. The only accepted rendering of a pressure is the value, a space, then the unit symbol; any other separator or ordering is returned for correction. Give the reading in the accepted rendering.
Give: 0.8 bar
